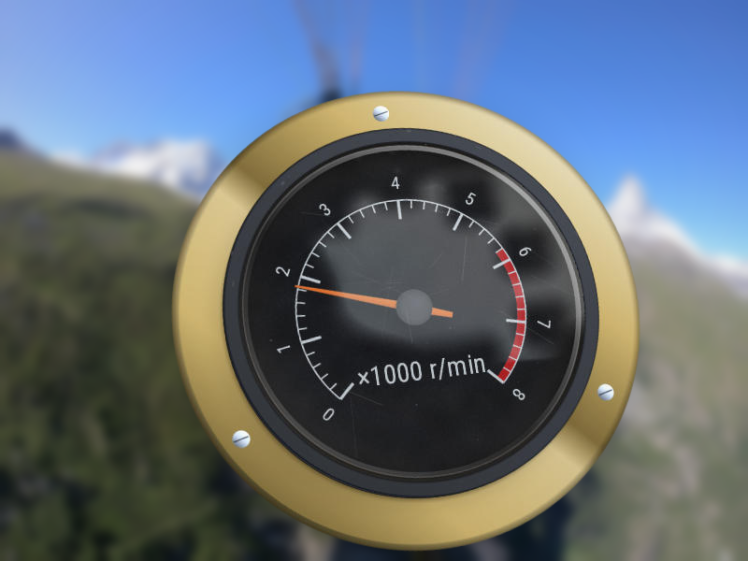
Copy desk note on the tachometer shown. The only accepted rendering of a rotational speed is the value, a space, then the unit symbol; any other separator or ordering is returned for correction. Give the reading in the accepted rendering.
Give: 1800 rpm
